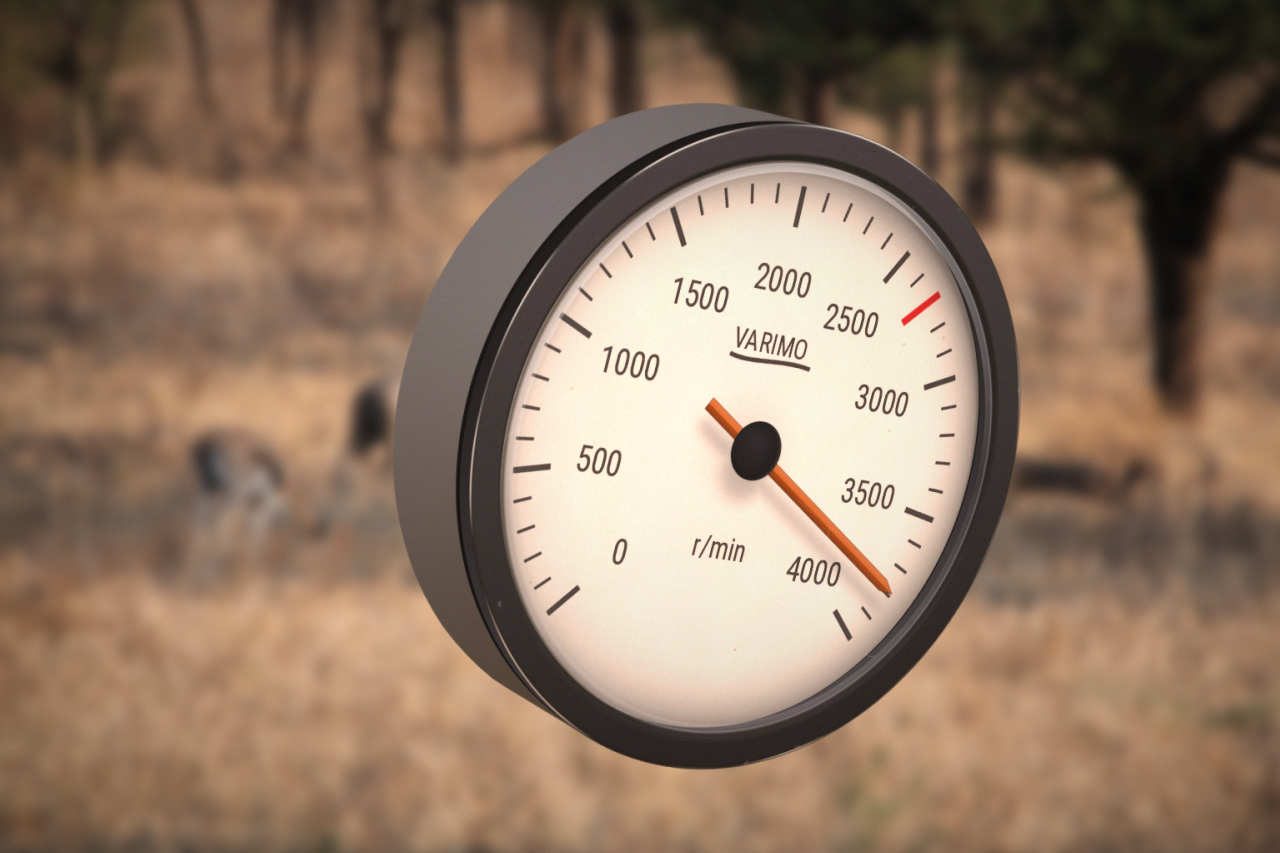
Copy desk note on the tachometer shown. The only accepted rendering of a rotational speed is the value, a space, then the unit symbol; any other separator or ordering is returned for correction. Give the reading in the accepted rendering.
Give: 3800 rpm
